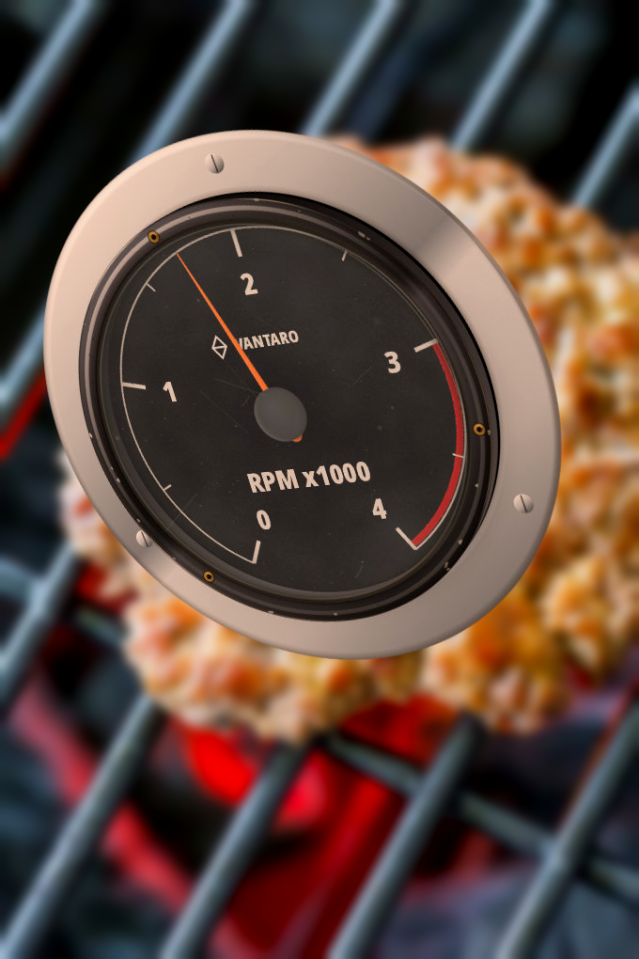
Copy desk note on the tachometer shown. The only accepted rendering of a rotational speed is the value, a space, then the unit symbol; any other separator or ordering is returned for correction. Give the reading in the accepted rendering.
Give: 1750 rpm
